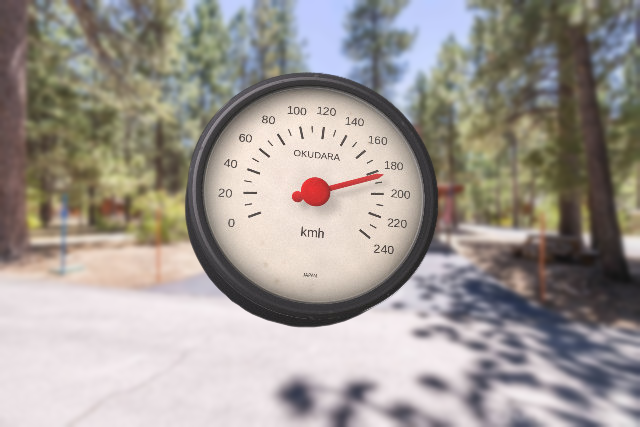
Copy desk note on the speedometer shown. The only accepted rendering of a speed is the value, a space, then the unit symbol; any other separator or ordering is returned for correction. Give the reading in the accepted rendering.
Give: 185 km/h
